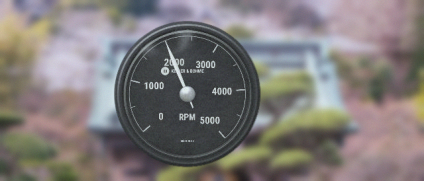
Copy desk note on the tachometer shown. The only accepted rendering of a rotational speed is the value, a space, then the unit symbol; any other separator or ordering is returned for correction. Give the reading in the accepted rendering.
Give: 2000 rpm
